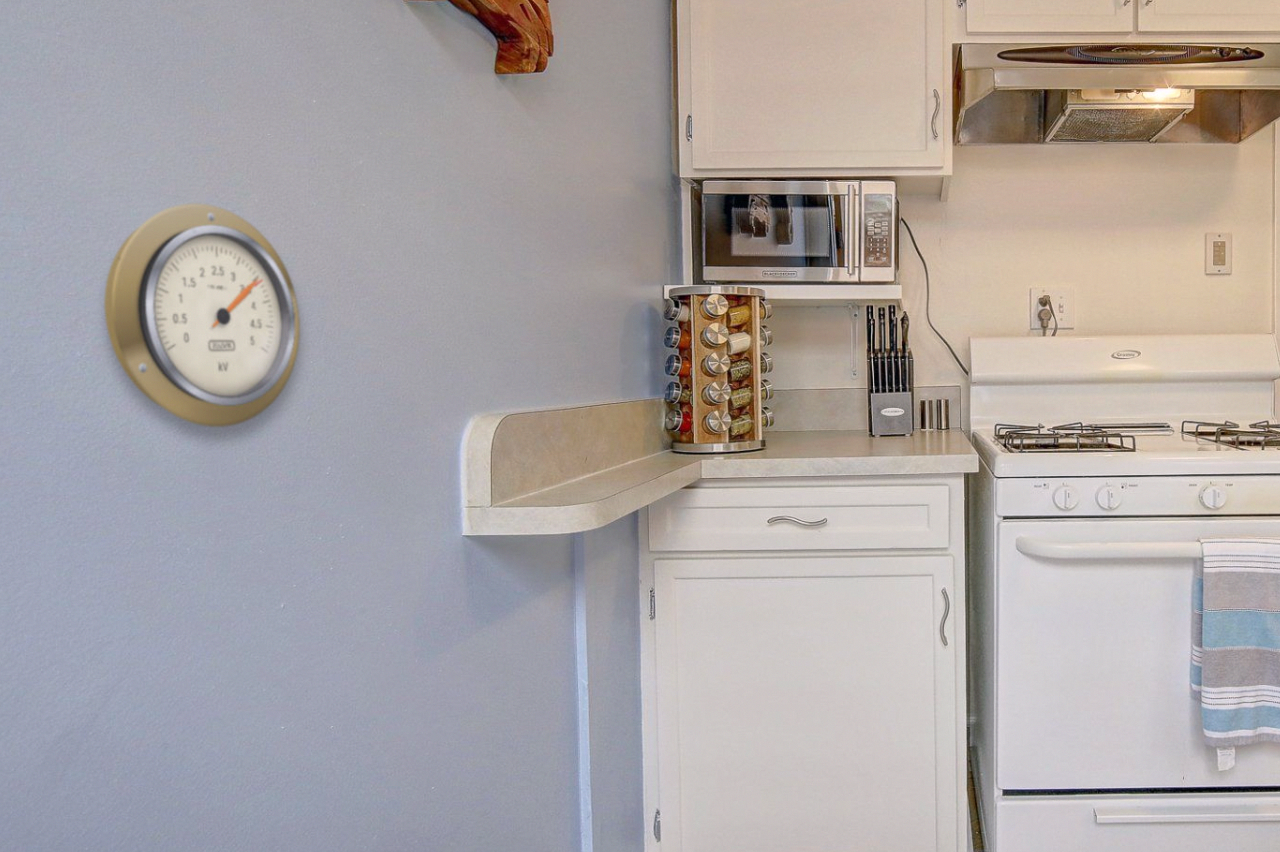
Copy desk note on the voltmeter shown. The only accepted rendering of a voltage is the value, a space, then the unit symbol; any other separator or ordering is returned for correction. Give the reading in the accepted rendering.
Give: 3.5 kV
